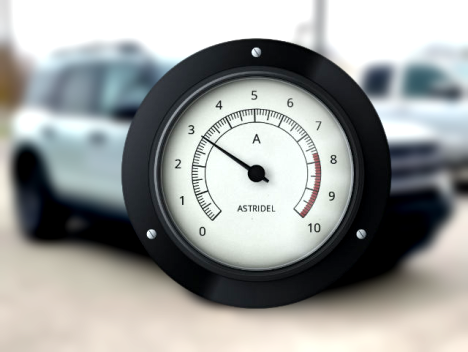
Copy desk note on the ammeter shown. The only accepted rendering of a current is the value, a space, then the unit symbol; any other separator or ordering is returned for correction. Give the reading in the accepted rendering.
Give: 3 A
